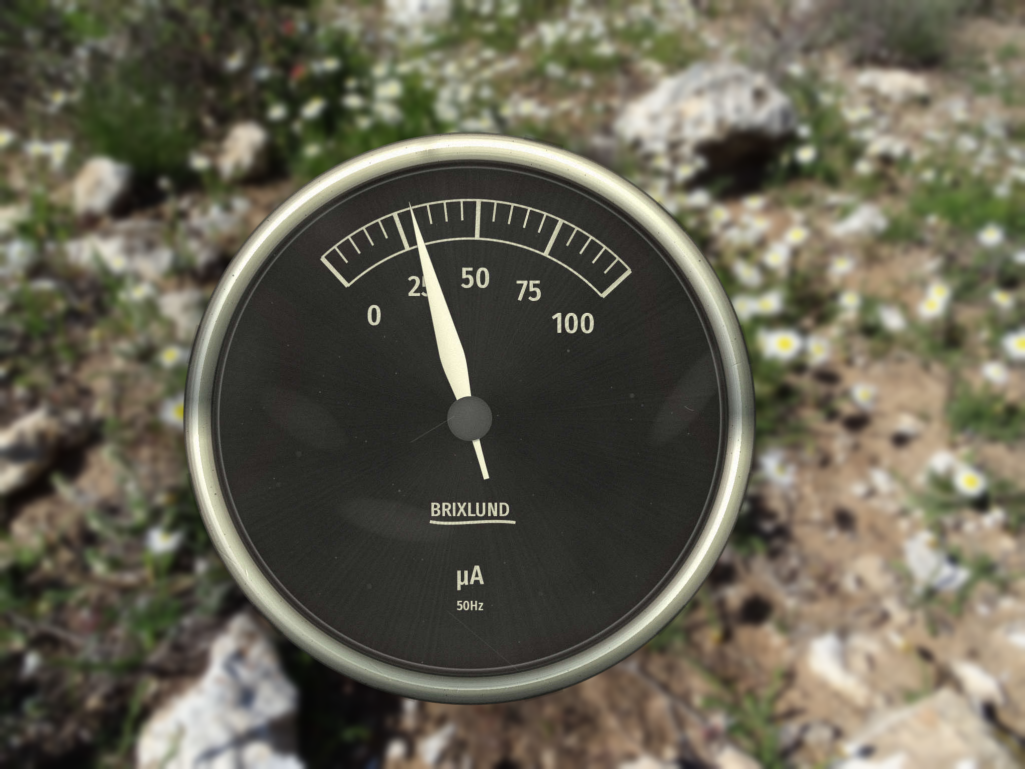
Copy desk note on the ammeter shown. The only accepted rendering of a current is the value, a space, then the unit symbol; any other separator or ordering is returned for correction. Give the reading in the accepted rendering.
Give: 30 µA
